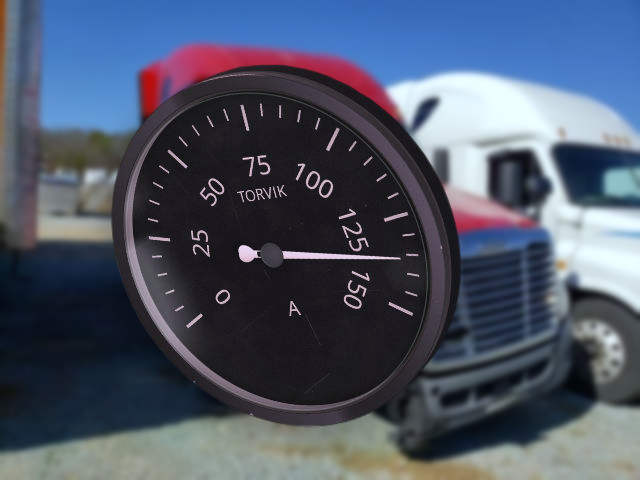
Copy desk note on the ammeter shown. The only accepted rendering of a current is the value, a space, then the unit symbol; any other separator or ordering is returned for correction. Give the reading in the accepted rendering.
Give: 135 A
